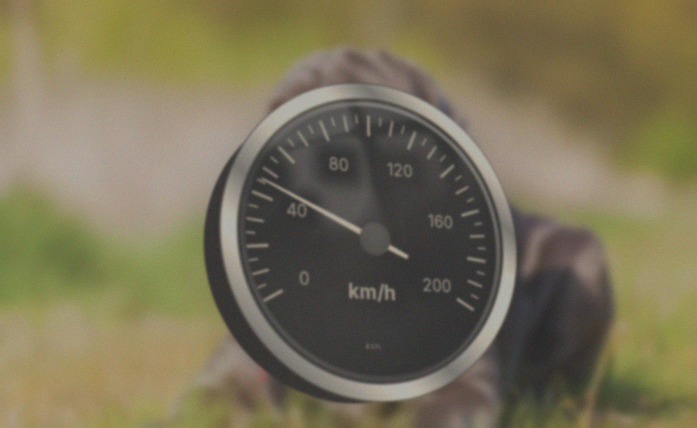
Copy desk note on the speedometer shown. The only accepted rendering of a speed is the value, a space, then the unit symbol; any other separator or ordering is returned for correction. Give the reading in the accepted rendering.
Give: 45 km/h
